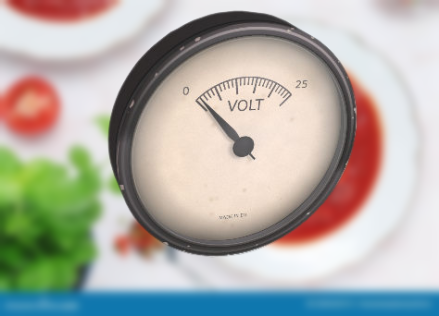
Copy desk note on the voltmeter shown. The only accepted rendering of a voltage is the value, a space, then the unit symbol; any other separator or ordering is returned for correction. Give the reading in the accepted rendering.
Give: 1 V
